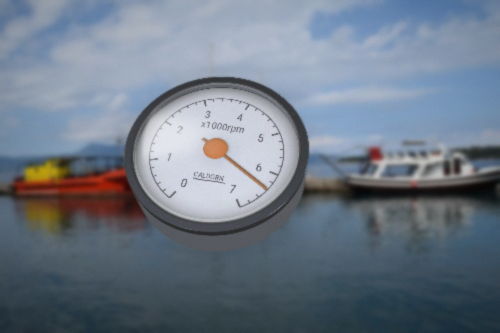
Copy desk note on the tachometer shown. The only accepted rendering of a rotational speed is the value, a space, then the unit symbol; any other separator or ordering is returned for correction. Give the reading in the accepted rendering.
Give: 6400 rpm
